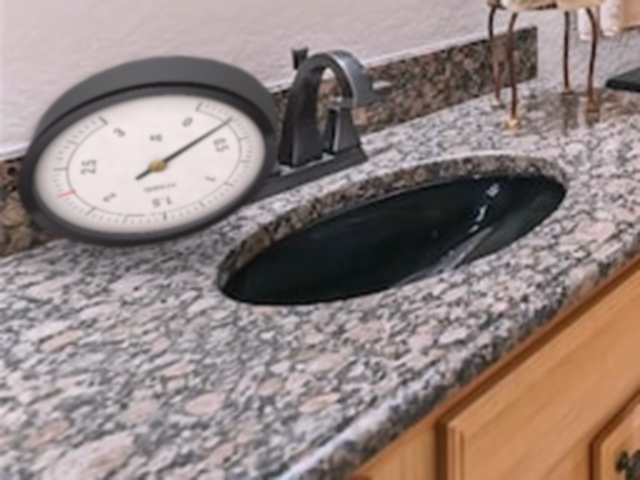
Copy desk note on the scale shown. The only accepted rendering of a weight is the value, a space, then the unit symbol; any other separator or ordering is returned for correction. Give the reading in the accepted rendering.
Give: 0.25 kg
